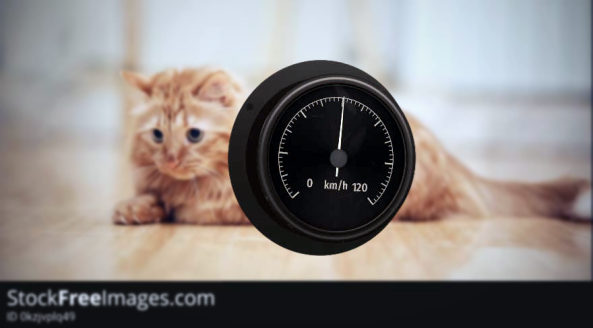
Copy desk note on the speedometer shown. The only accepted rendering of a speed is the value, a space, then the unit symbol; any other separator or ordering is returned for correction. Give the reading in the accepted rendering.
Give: 60 km/h
